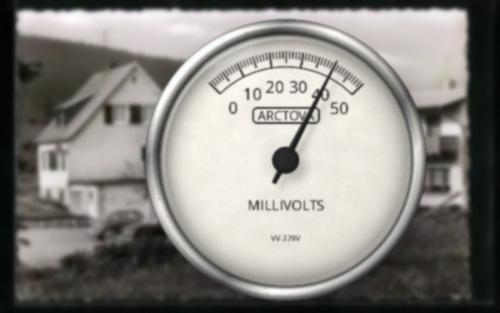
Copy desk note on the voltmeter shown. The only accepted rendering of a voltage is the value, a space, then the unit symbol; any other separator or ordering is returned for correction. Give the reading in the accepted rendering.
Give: 40 mV
